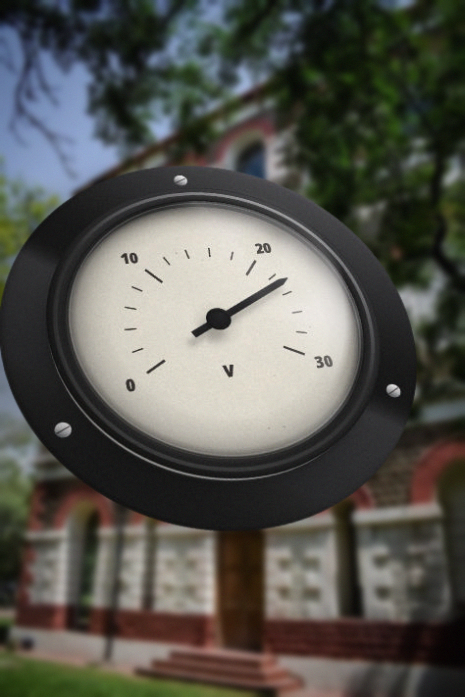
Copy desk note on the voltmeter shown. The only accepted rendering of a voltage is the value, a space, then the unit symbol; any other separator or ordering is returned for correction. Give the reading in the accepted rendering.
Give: 23 V
